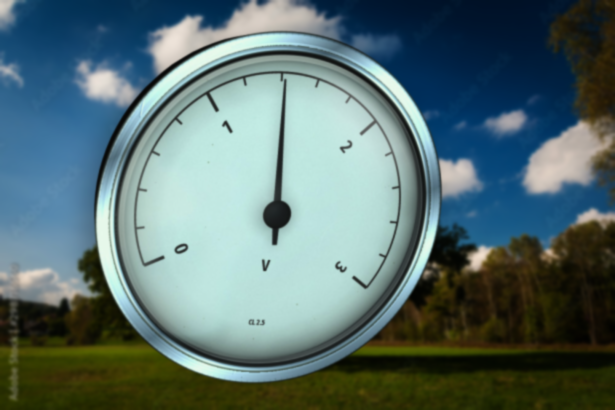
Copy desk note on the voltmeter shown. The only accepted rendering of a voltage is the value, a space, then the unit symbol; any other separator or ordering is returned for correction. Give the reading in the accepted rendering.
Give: 1.4 V
